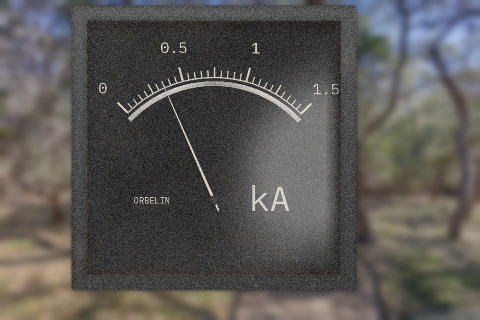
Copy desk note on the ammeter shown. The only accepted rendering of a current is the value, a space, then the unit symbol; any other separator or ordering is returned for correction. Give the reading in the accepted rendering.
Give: 0.35 kA
